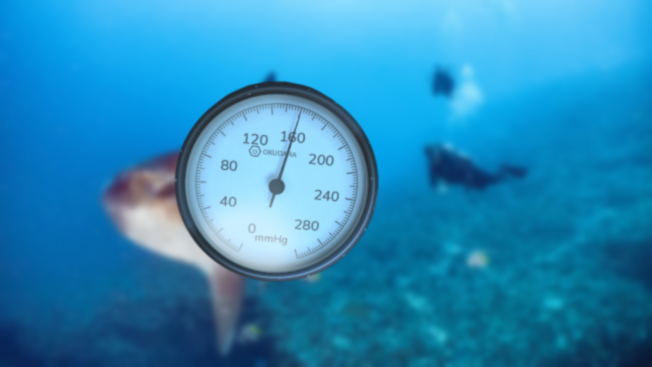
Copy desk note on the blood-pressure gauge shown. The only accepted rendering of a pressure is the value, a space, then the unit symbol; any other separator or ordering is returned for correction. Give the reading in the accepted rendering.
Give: 160 mmHg
